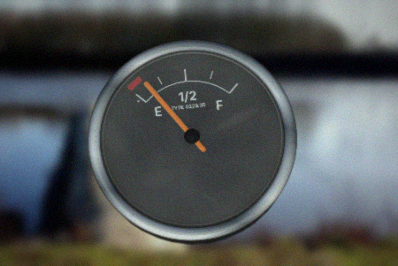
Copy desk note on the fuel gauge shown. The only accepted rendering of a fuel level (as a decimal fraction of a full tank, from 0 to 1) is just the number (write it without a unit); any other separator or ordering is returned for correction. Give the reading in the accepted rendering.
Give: 0.125
